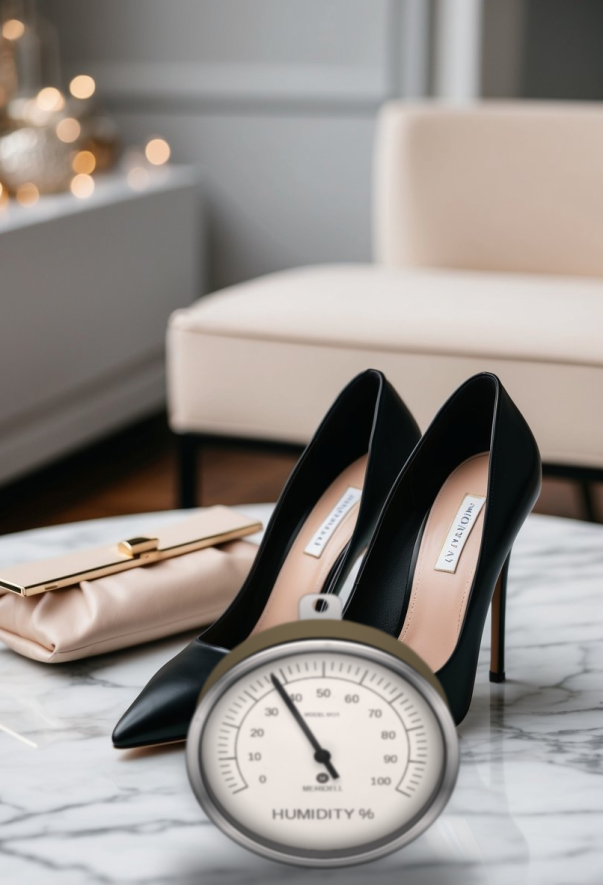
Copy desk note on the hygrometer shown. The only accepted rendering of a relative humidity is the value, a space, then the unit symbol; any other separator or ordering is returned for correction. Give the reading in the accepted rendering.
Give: 38 %
